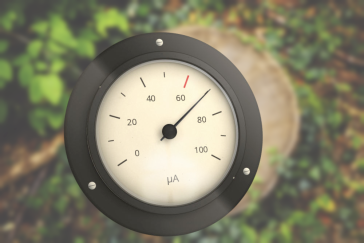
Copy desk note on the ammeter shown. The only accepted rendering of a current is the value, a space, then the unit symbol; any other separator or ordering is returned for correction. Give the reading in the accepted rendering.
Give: 70 µA
